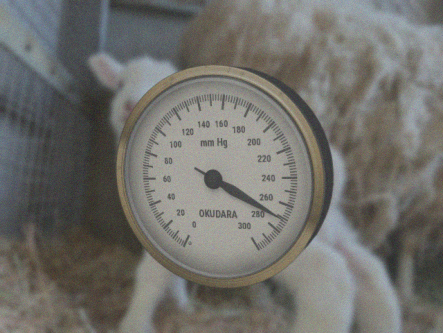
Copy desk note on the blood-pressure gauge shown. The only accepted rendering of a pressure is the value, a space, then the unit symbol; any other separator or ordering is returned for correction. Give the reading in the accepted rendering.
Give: 270 mmHg
